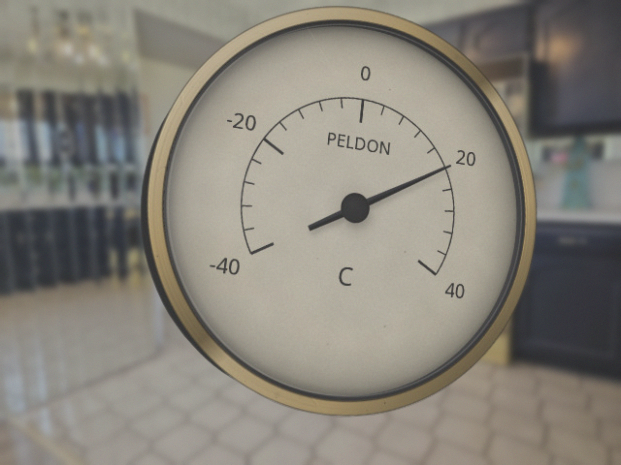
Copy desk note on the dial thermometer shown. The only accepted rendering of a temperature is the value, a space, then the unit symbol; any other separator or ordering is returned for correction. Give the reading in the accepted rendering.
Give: 20 °C
